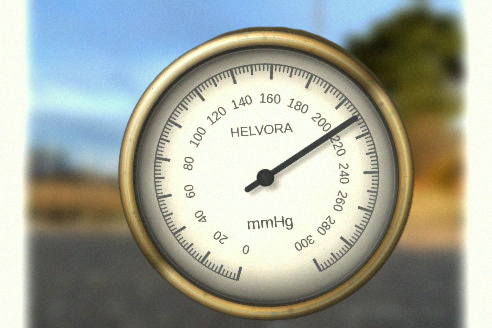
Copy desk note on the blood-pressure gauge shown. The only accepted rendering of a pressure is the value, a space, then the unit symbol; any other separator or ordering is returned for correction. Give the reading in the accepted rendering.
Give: 210 mmHg
